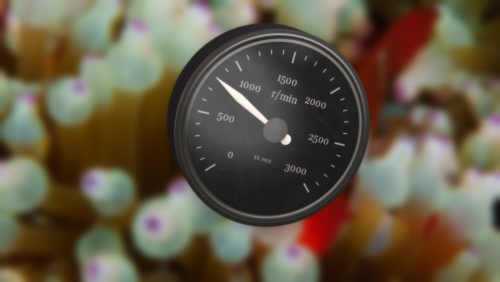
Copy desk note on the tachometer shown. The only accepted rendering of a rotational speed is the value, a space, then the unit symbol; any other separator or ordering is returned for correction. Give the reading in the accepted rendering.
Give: 800 rpm
